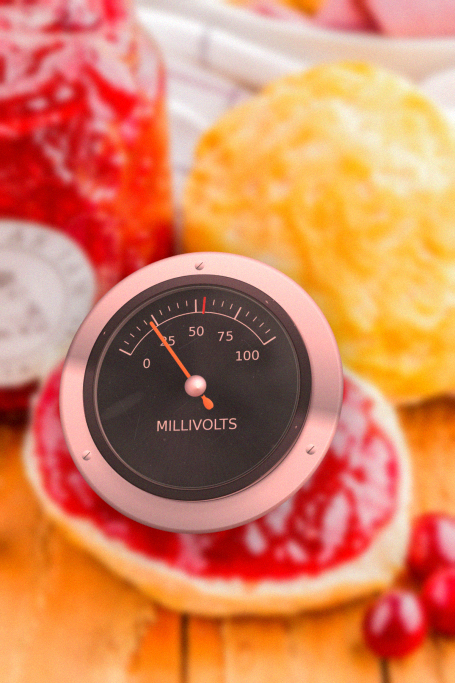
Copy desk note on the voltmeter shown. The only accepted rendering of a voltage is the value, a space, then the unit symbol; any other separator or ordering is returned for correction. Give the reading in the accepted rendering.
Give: 22.5 mV
